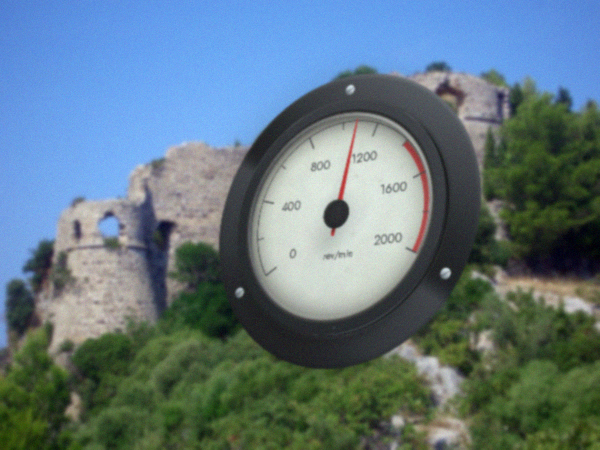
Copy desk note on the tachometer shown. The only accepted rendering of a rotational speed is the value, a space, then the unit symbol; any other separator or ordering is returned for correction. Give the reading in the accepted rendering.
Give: 1100 rpm
